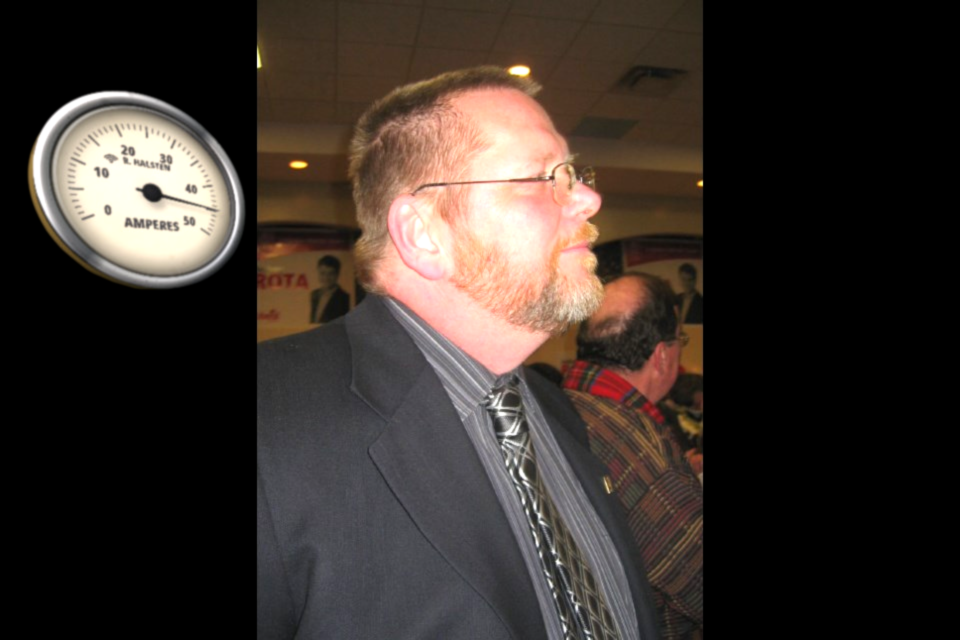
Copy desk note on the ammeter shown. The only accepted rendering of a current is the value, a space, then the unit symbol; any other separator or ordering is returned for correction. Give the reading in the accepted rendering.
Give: 45 A
